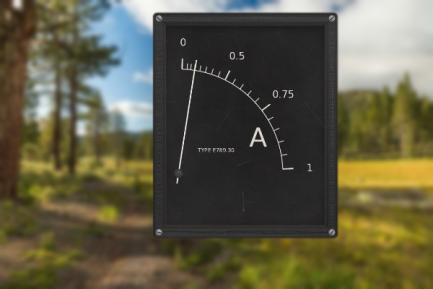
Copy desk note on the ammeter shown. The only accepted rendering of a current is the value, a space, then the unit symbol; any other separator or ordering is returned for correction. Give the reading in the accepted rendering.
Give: 0.25 A
